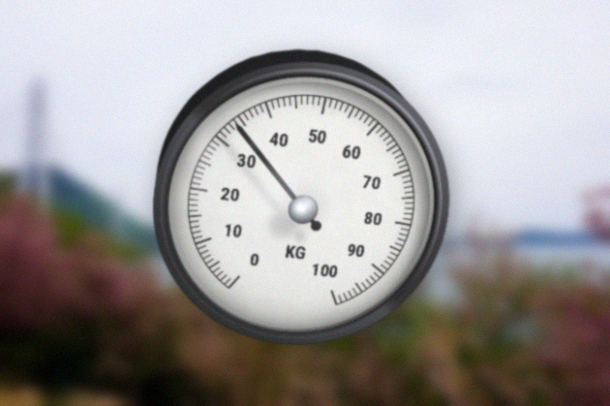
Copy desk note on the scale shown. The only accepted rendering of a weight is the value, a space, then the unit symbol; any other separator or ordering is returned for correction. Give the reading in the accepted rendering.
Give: 34 kg
